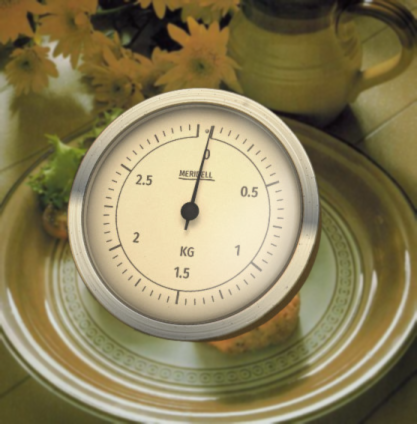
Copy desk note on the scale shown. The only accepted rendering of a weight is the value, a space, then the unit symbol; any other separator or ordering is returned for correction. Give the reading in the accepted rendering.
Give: 0 kg
